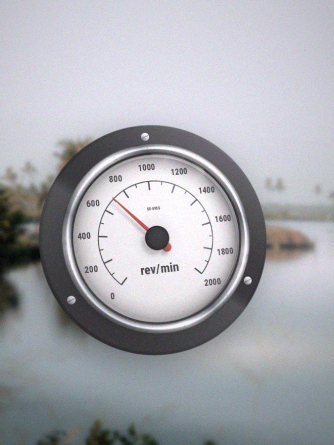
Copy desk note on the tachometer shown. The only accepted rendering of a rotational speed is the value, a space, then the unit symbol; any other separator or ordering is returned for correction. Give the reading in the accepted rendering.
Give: 700 rpm
